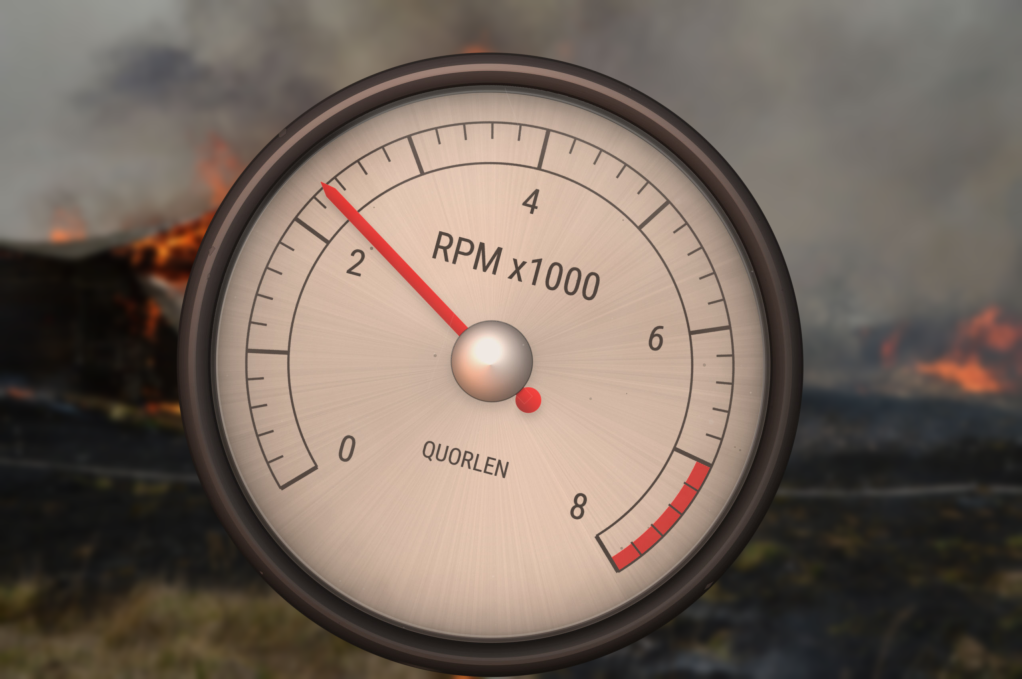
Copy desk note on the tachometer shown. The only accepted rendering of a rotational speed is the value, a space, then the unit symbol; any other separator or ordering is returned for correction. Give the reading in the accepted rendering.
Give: 2300 rpm
